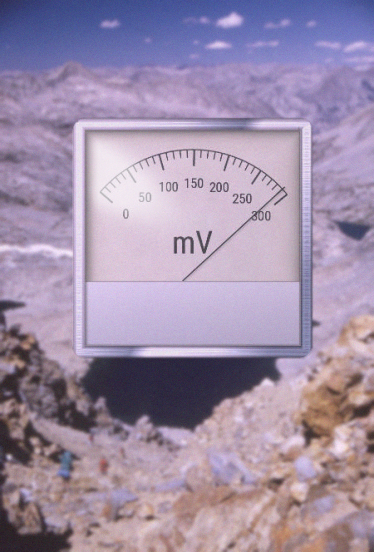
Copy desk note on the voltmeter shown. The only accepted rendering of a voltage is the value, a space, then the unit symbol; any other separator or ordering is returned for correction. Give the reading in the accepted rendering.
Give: 290 mV
